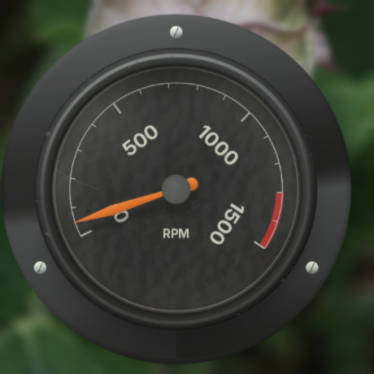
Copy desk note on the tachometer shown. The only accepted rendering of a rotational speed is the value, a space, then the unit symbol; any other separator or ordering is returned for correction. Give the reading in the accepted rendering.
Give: 50 rpm
